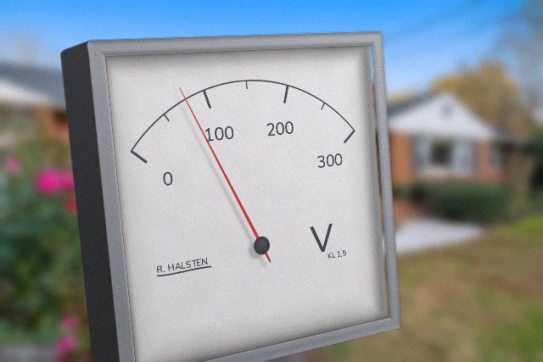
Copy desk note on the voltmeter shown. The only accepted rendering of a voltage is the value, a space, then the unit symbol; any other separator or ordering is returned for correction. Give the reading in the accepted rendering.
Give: 75 V
